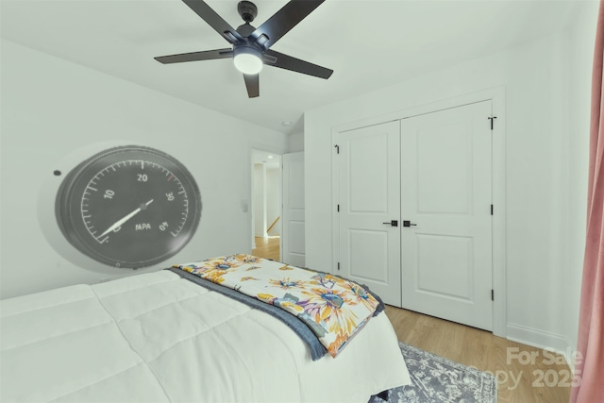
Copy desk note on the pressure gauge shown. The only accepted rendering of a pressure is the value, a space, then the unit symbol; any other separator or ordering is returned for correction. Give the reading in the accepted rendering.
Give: 1 MPa
